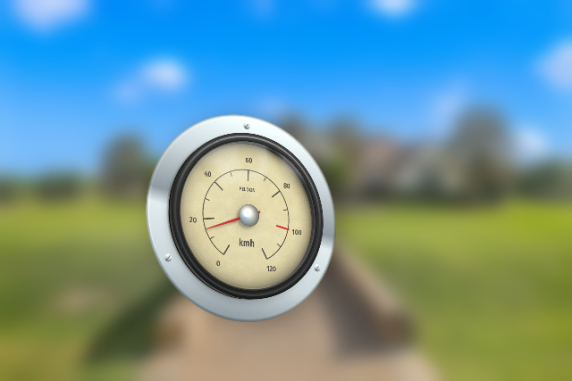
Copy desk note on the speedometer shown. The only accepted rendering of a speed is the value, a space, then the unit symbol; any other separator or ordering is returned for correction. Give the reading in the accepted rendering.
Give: 15 km/h
